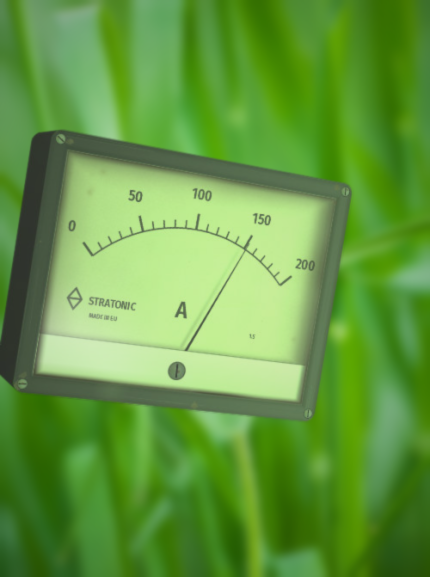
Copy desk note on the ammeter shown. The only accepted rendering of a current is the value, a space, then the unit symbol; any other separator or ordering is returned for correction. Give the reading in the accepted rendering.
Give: 150 A
